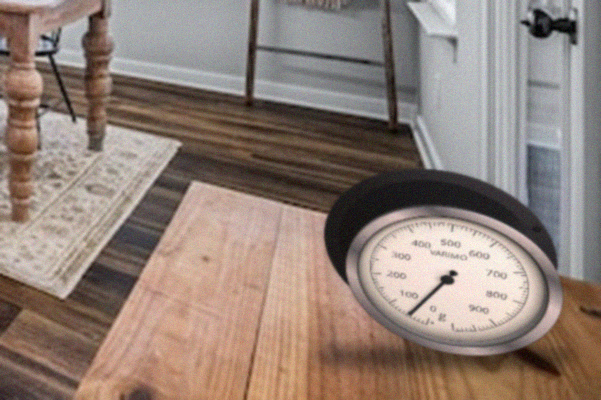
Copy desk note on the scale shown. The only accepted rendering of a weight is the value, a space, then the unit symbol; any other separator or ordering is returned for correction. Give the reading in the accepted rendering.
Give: 50 g
